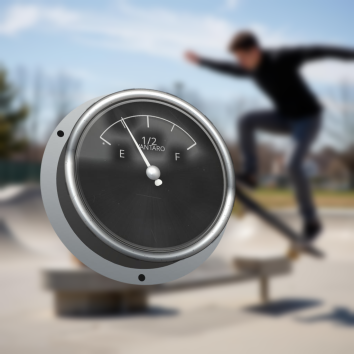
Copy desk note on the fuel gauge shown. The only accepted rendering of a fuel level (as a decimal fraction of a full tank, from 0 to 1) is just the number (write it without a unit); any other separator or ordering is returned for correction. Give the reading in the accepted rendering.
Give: 0.25
